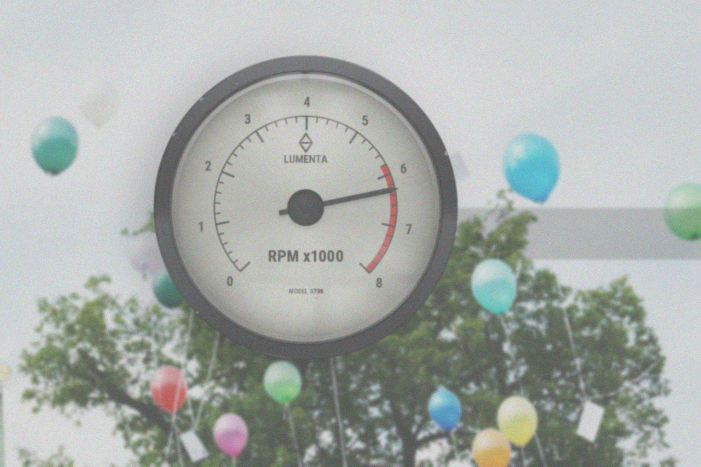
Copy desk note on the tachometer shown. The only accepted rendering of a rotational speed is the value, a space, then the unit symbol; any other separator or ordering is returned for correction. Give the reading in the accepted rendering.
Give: 6300 rpm
